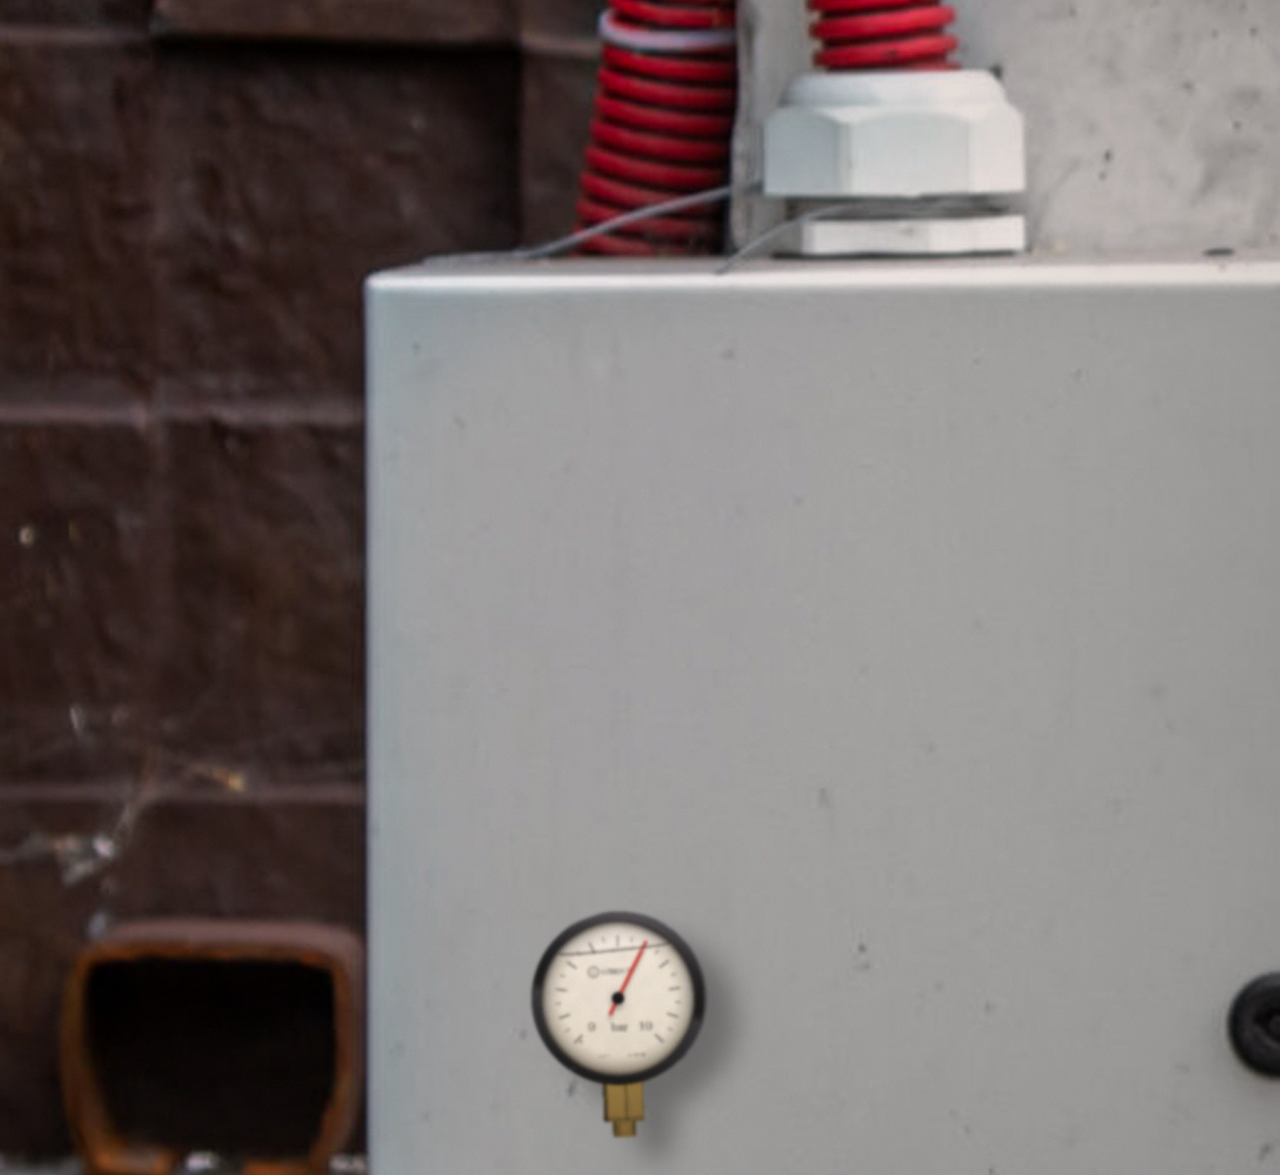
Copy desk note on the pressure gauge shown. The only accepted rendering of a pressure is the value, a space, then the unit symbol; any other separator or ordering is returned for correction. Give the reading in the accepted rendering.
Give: 6 bar
